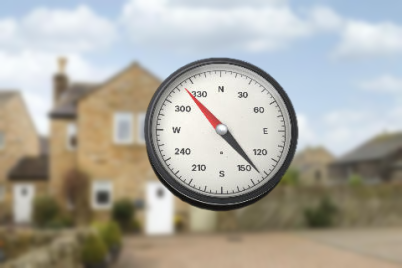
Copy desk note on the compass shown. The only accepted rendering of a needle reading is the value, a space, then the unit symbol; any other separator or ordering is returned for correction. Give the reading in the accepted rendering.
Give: 320 °
